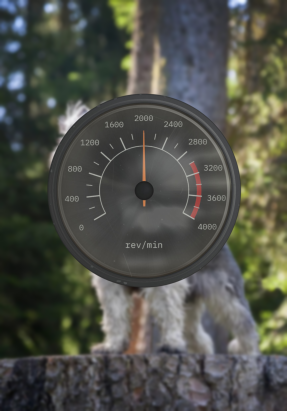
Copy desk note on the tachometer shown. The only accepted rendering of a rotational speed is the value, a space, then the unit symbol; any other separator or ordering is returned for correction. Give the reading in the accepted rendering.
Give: 2000 rpm
